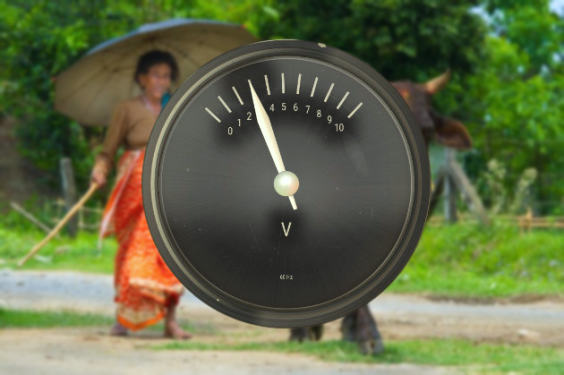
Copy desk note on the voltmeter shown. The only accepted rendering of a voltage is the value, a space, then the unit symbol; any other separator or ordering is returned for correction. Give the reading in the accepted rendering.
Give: 3 V
